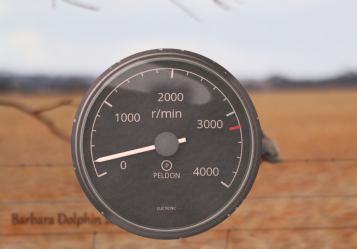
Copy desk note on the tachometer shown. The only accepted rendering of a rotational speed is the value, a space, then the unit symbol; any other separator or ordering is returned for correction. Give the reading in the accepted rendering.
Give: 200 rpm
